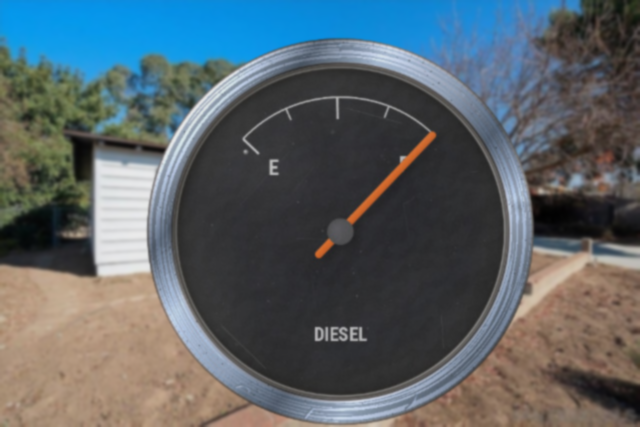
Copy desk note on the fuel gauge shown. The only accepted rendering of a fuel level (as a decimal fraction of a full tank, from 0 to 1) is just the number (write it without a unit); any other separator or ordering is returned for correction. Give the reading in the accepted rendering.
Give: 1
